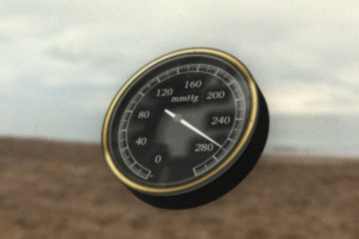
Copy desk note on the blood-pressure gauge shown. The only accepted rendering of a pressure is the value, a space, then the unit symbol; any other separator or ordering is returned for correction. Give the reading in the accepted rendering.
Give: 270 mmHg
